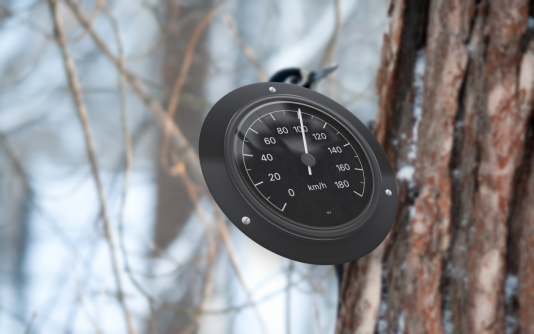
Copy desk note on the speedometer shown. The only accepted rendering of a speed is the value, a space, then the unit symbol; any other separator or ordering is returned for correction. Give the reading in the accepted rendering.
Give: 100 km/h
